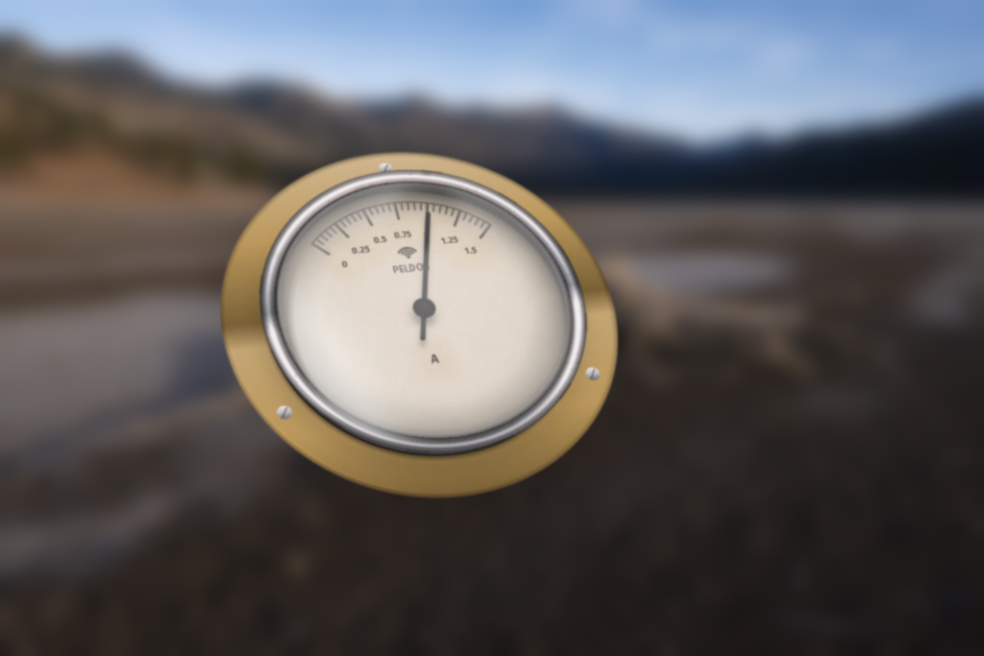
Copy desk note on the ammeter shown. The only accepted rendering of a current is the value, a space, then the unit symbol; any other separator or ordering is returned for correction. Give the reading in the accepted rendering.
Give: 1 A
